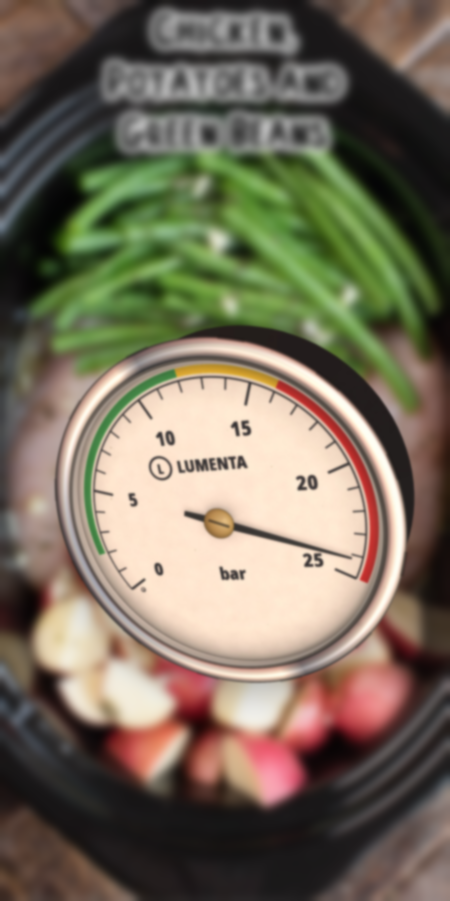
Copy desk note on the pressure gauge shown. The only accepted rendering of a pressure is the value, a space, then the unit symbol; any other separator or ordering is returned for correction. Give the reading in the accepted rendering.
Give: 24 bar
